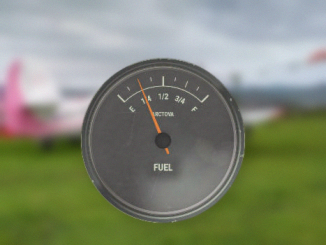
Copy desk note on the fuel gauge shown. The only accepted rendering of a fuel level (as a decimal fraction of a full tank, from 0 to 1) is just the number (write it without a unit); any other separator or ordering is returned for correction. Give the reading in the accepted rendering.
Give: 0.25
